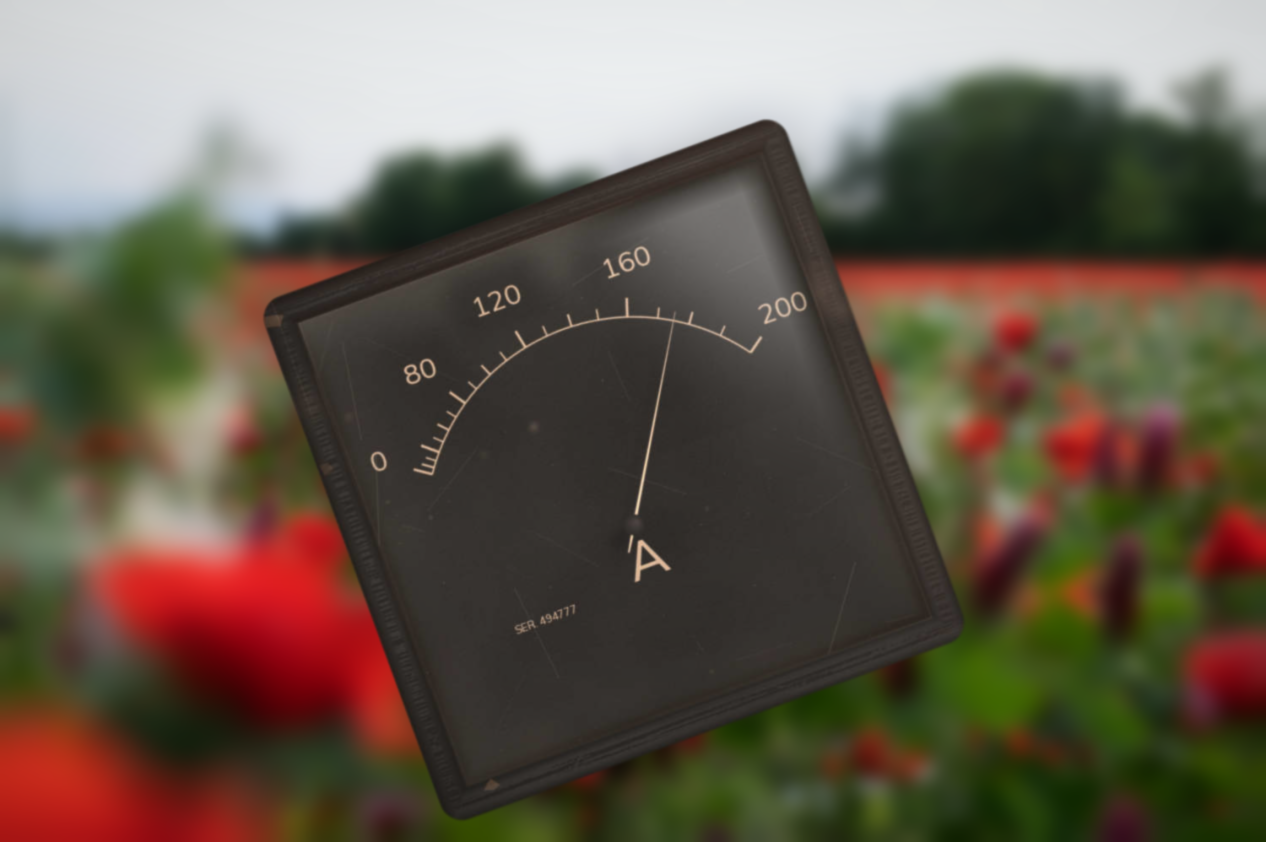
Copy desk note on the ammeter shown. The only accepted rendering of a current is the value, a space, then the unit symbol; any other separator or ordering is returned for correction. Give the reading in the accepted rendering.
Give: 175 A
